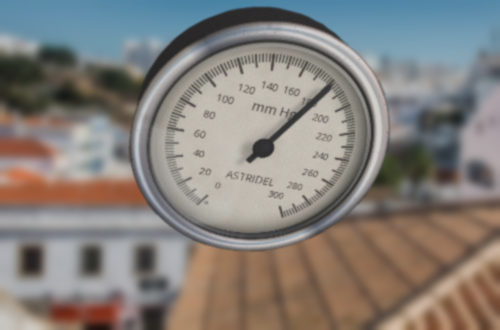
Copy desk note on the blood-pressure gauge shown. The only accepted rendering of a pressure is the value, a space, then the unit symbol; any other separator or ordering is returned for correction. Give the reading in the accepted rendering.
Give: 180 mmHg
